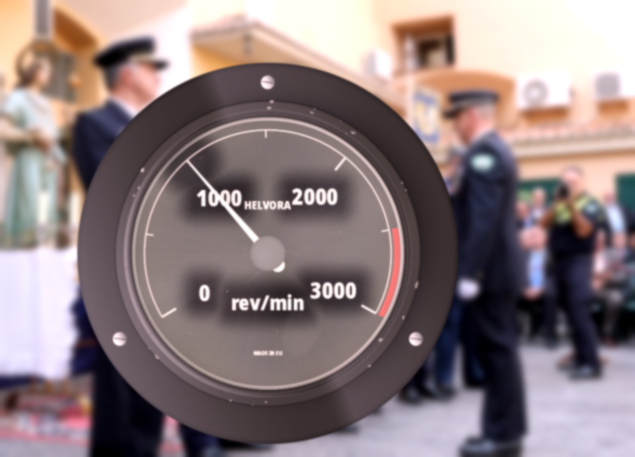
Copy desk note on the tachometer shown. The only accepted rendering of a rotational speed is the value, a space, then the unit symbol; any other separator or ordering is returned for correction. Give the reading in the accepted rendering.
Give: 1000 rpm
